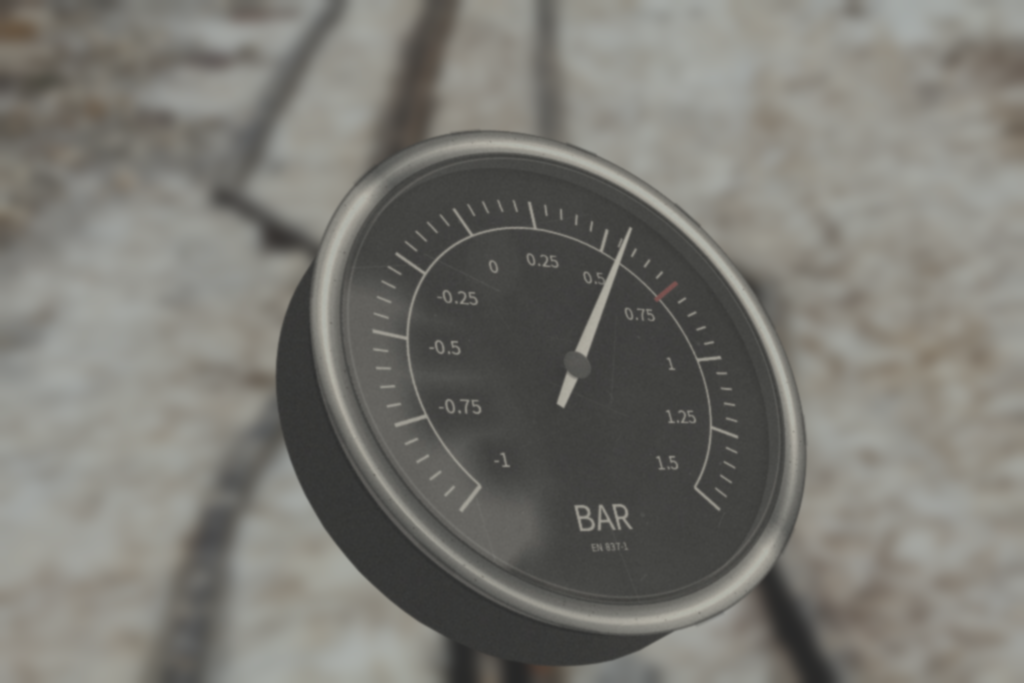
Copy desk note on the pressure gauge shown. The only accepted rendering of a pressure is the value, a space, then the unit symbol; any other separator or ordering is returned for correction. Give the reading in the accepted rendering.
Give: 0.55 bar
